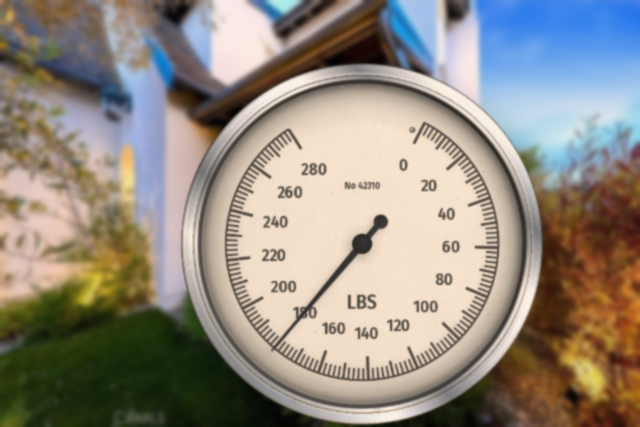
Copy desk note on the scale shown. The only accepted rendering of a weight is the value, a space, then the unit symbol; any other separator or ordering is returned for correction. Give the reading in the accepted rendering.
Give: 180 lb
